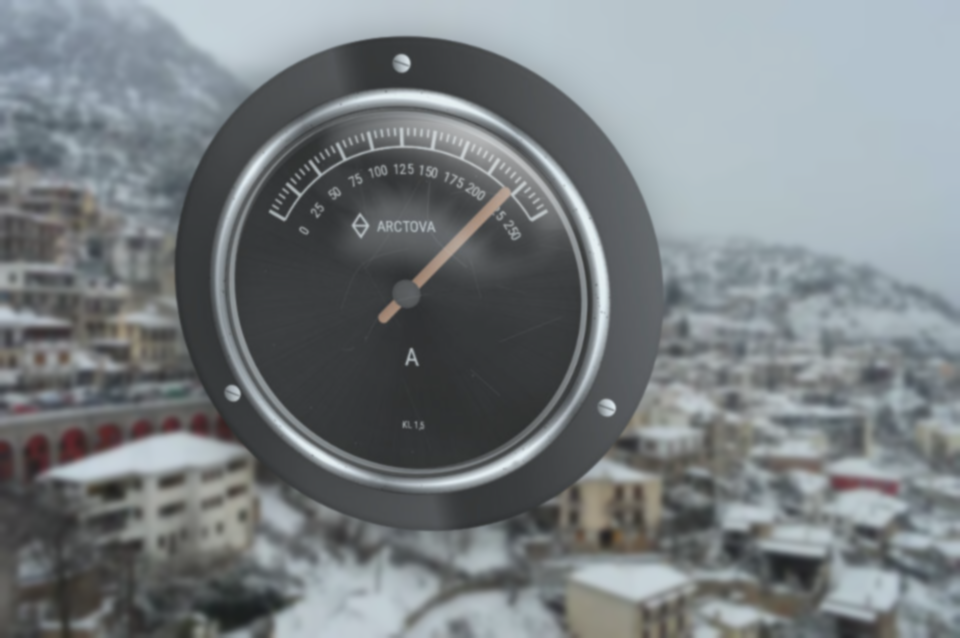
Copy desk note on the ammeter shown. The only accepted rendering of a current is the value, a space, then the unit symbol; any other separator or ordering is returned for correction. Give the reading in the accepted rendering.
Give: 220 A
